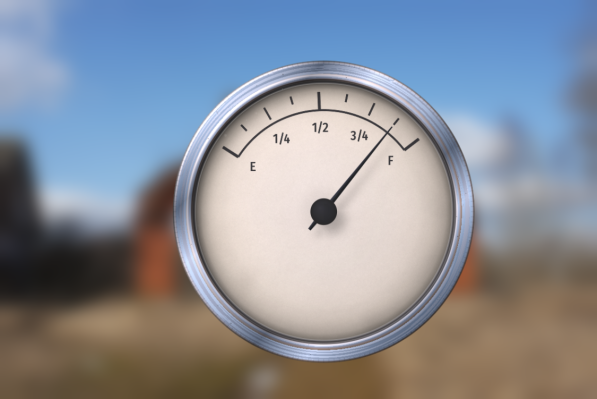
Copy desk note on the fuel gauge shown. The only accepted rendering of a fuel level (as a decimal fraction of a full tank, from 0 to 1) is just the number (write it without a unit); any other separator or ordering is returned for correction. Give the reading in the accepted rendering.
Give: 0.875
